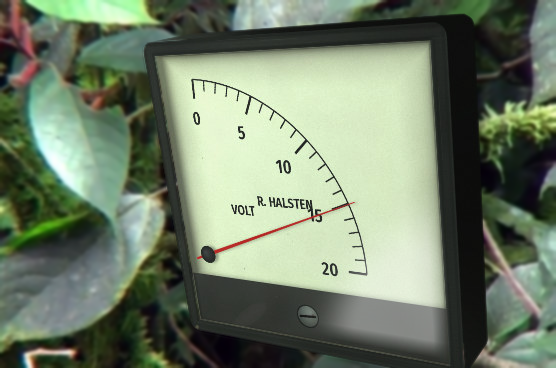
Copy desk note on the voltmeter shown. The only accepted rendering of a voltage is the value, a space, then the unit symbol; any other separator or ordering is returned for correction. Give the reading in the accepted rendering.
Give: 15 V
